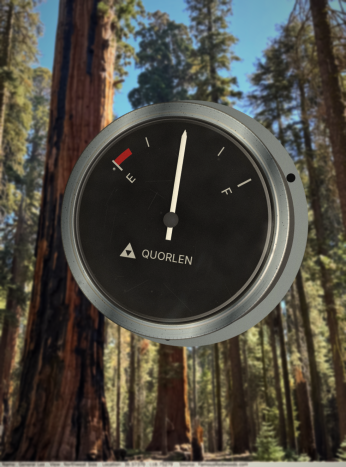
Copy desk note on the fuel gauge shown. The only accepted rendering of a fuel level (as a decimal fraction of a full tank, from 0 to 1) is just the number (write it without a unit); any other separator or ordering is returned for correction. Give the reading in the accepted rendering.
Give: 0.5
